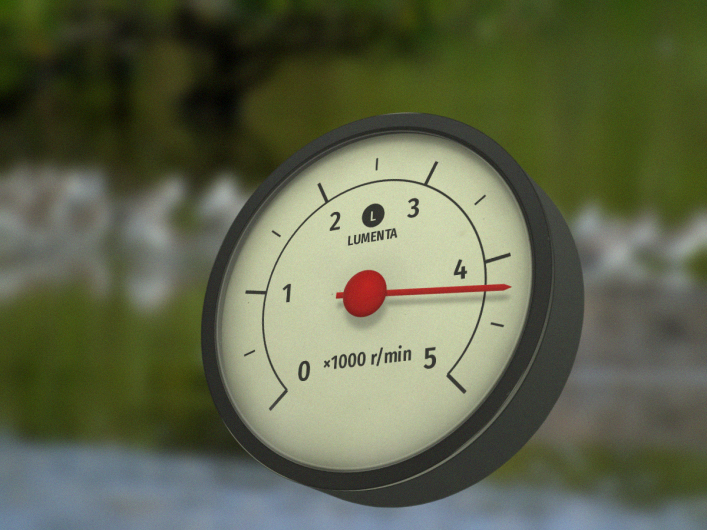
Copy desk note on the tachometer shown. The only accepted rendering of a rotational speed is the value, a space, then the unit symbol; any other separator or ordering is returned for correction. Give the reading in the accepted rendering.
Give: 4250 rpm
